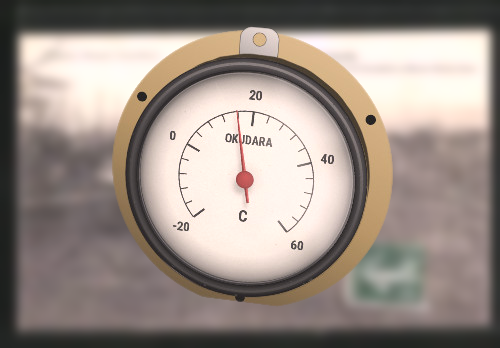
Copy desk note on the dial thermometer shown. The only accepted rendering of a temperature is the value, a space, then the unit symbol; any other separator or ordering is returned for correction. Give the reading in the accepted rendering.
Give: 16 °C
